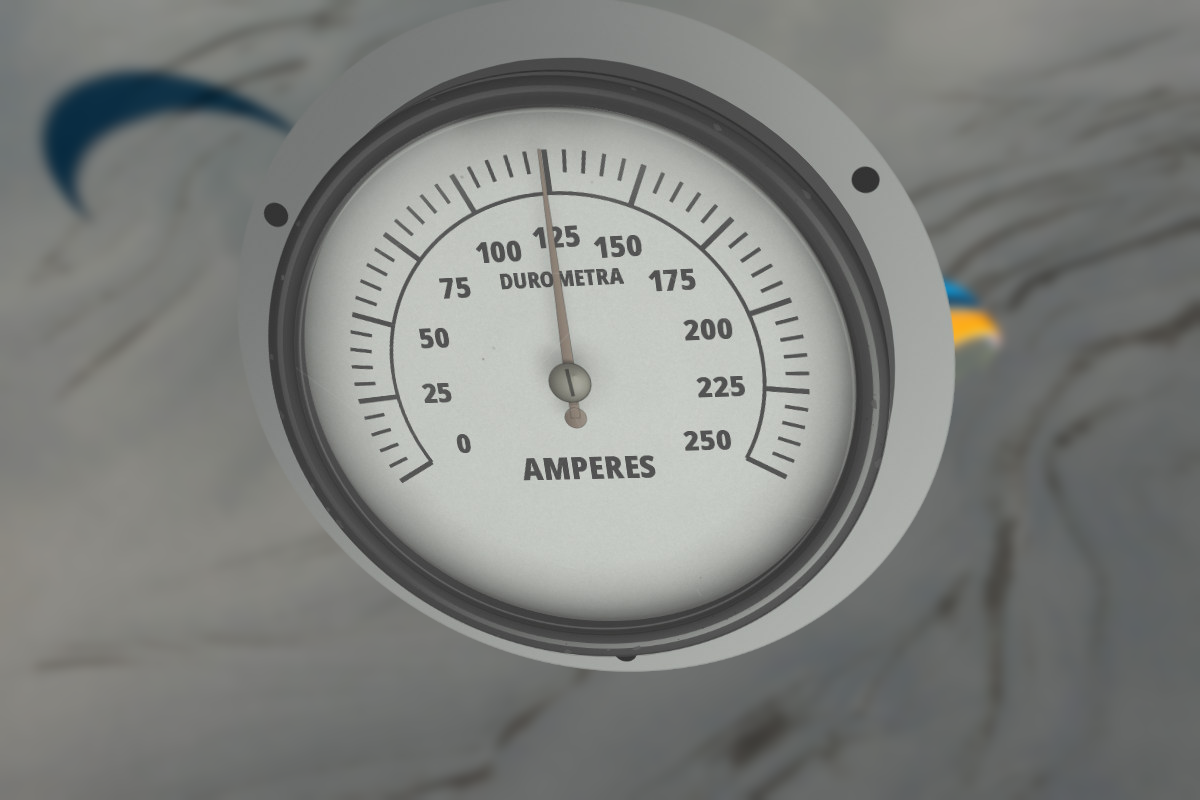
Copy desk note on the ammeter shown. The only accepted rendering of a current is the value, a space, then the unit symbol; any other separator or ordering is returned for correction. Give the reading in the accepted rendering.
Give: 125 A
